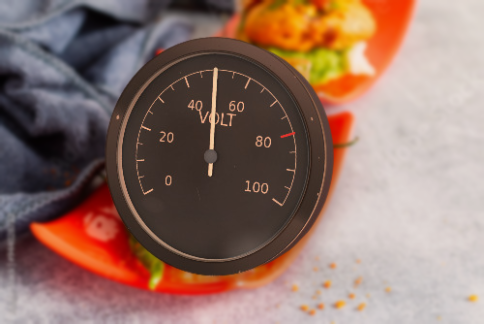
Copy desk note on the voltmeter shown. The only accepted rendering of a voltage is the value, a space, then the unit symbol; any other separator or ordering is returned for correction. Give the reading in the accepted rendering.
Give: 50 V
